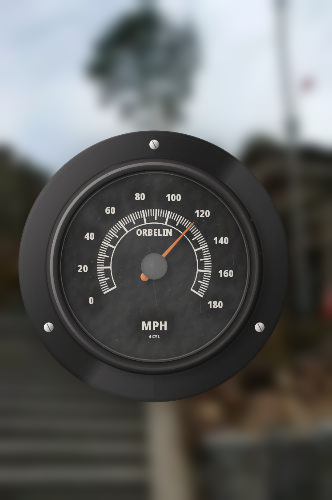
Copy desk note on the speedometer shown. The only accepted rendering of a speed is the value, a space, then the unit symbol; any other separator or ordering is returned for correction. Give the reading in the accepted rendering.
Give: 120 mph
